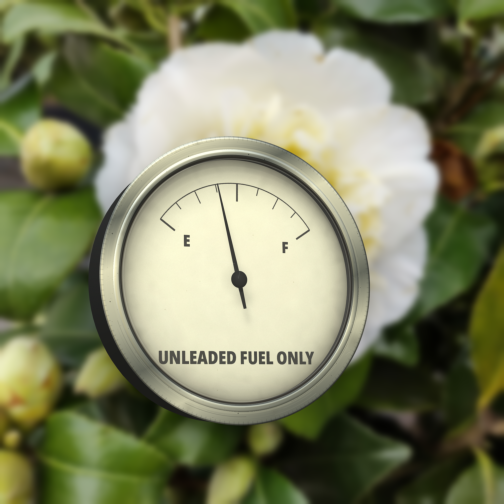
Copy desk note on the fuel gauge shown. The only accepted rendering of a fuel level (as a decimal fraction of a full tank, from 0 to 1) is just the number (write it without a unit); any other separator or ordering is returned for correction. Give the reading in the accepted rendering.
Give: 0.375
